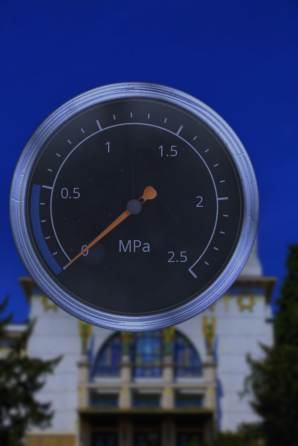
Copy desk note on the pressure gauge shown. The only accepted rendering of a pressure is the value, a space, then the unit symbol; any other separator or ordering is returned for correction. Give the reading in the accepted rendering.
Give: 0 MPa
